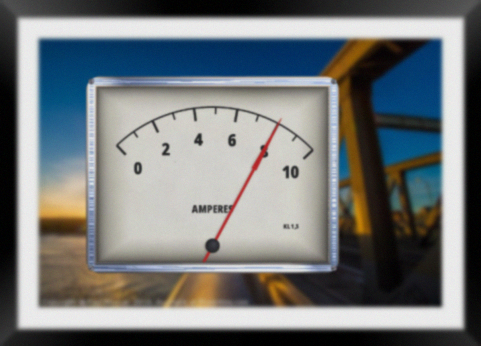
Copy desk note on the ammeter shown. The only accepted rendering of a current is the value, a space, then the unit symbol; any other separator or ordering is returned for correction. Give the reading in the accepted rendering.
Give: 8 A
